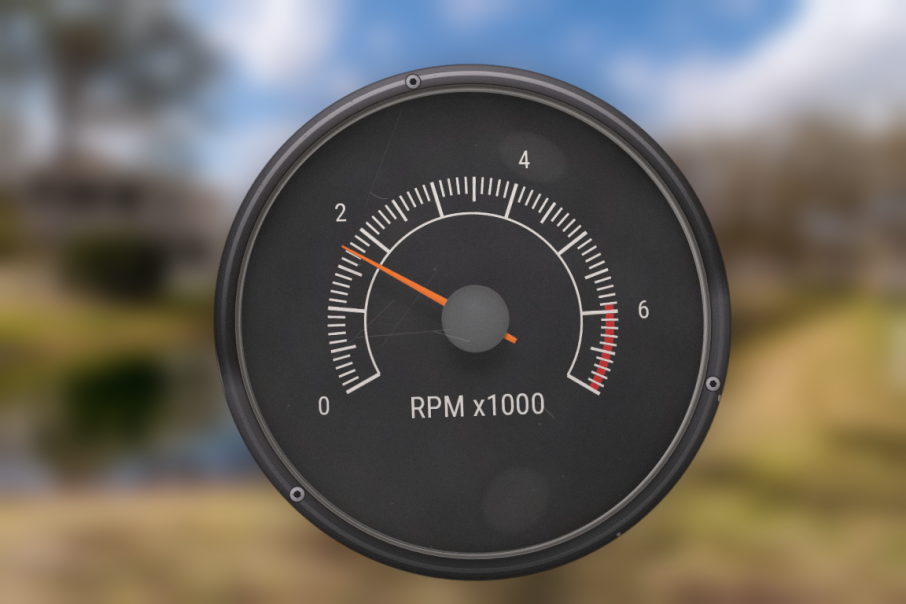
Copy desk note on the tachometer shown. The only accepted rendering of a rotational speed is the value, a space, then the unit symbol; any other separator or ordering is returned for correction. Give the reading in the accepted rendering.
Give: 1700 rpm
